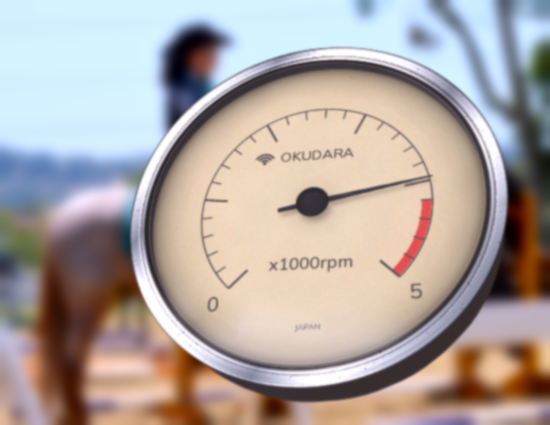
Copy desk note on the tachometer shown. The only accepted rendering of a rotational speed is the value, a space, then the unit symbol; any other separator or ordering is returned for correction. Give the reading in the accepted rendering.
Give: 4000 rpm
